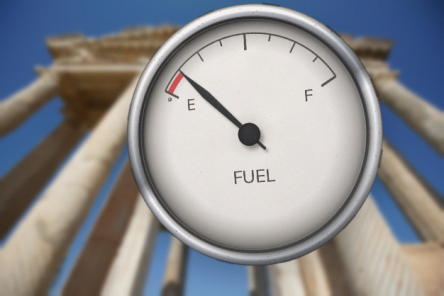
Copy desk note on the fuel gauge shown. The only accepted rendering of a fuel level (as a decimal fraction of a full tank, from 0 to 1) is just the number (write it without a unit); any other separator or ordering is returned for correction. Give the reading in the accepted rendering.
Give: 0.125
